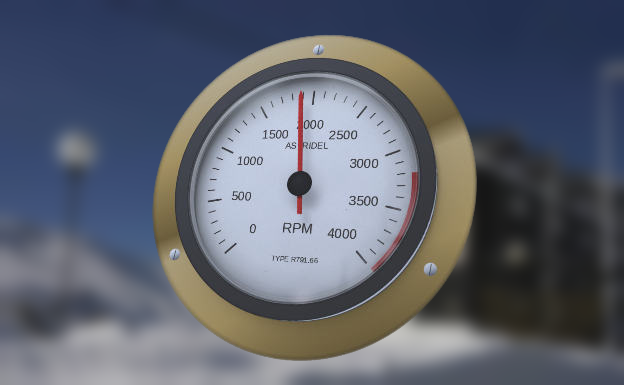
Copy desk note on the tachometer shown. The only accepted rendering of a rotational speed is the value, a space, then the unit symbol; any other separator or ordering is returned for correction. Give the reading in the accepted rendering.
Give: 1900 rpm
